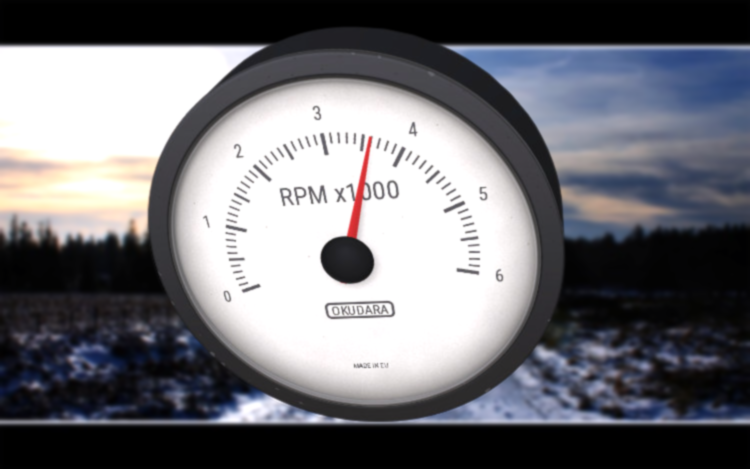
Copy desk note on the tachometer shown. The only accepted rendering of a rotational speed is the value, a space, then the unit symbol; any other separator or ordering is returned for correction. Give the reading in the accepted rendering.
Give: 3600 rpm
